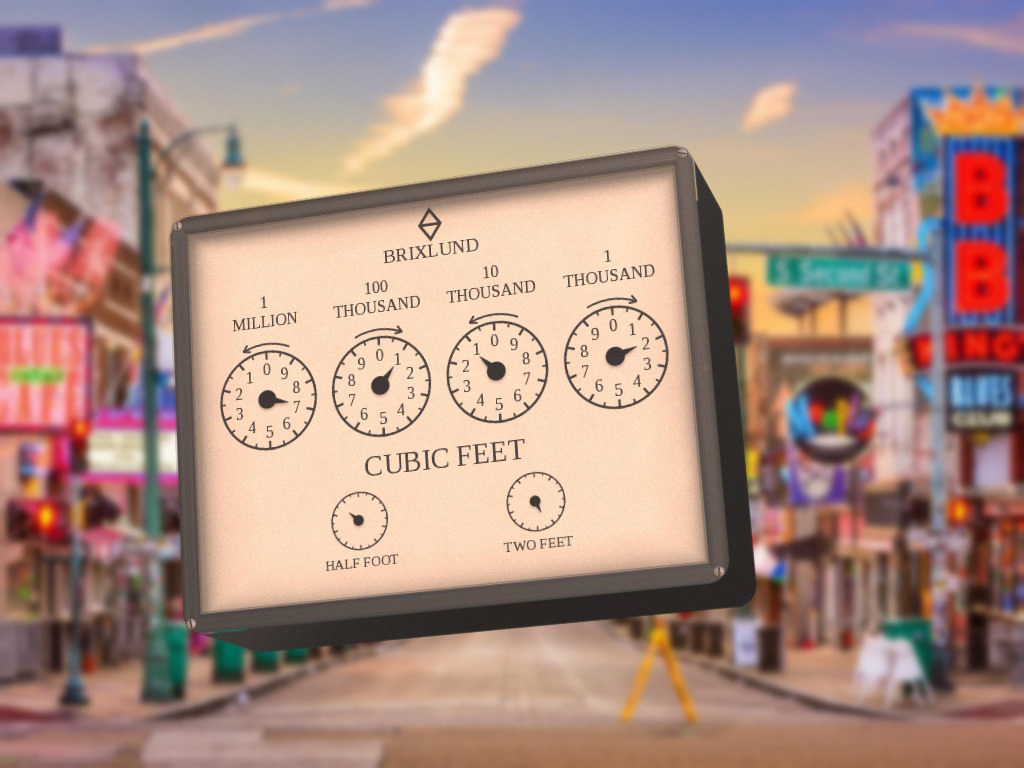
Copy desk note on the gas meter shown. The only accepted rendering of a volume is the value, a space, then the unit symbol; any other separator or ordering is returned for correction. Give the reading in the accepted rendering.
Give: 711200 ft³
